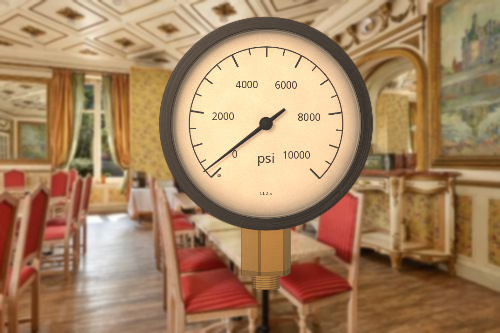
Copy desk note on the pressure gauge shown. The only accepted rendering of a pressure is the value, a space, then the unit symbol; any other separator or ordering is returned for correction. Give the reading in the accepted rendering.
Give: 250 psi
